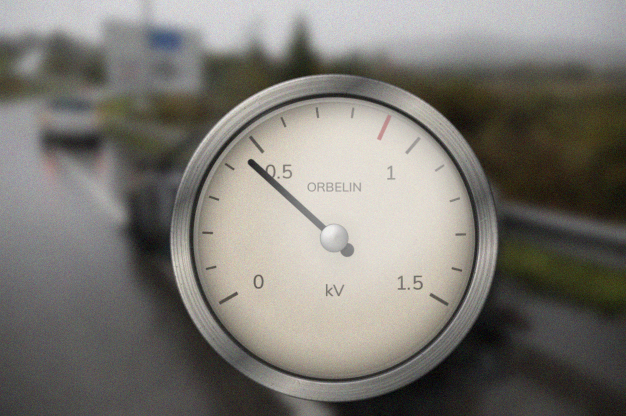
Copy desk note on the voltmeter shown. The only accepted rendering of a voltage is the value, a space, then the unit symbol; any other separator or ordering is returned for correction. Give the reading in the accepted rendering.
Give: 0.45 kV
